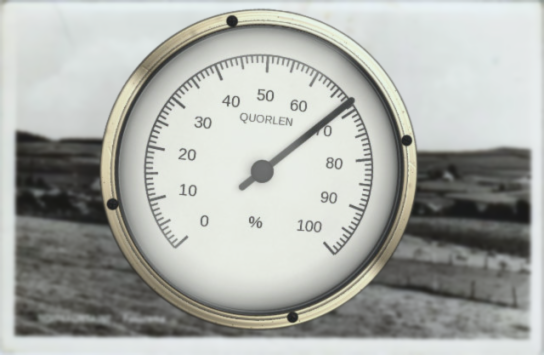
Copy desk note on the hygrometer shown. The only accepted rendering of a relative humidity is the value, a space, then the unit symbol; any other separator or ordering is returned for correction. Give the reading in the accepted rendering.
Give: 68 %
